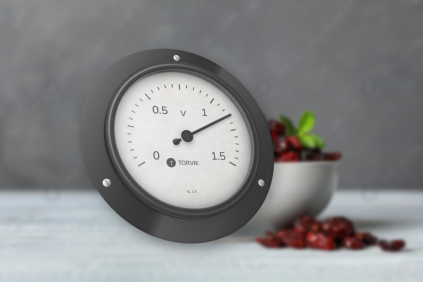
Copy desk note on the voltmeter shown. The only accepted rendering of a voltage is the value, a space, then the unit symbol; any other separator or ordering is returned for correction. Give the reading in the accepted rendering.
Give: 1.15 V
